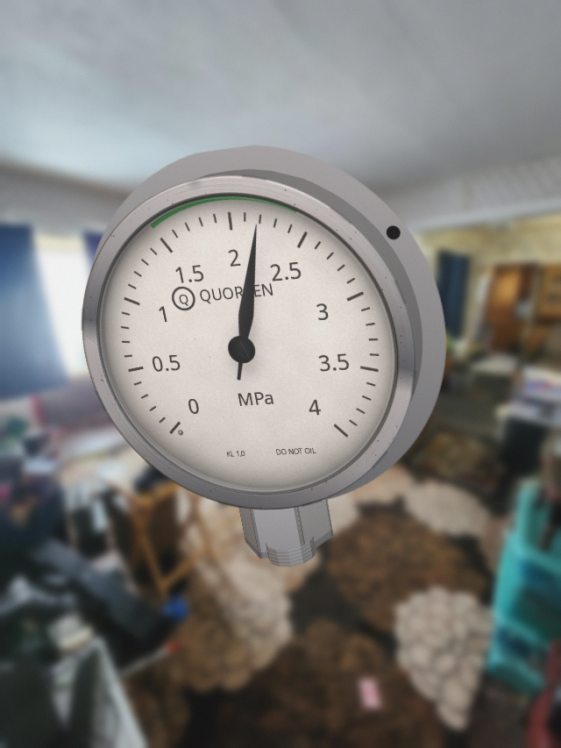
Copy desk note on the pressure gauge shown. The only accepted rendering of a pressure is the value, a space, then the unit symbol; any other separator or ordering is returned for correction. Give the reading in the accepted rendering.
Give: 2.2 MPa
